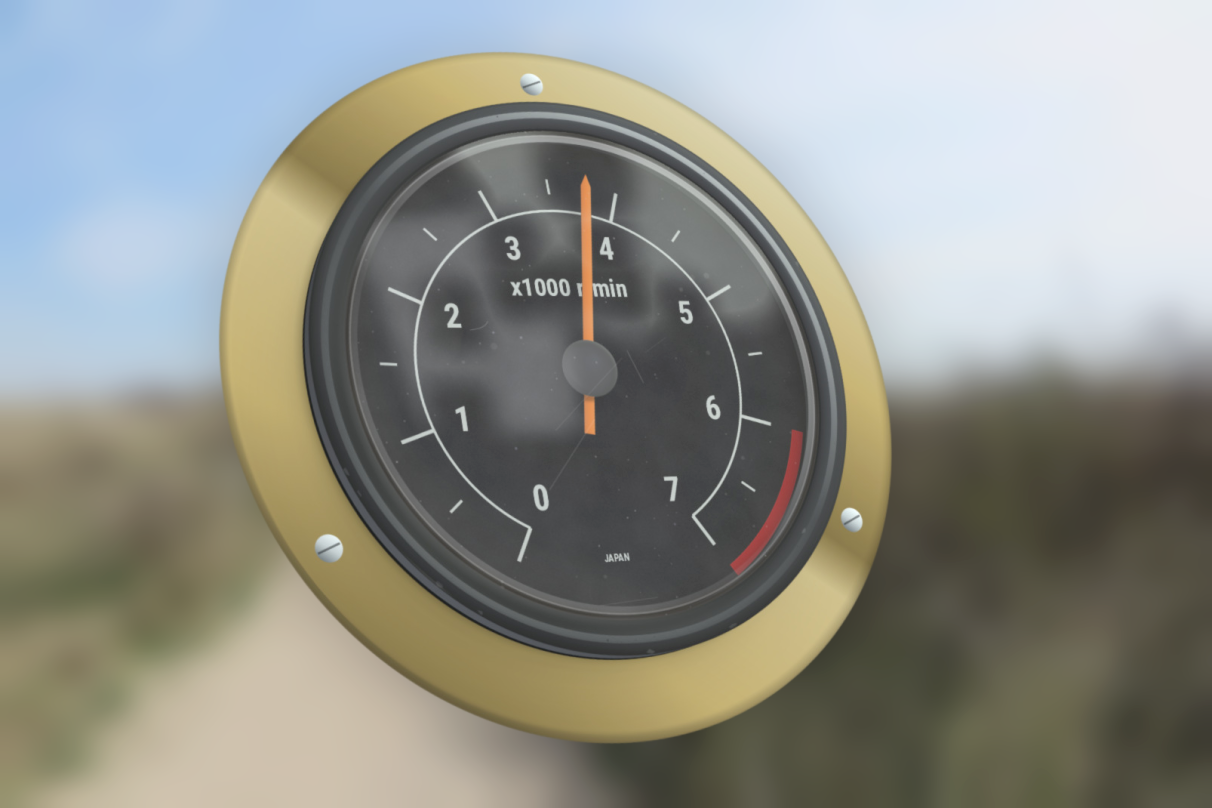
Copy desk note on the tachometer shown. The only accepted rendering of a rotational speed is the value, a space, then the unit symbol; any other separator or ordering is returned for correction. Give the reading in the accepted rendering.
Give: 3750 rpm
